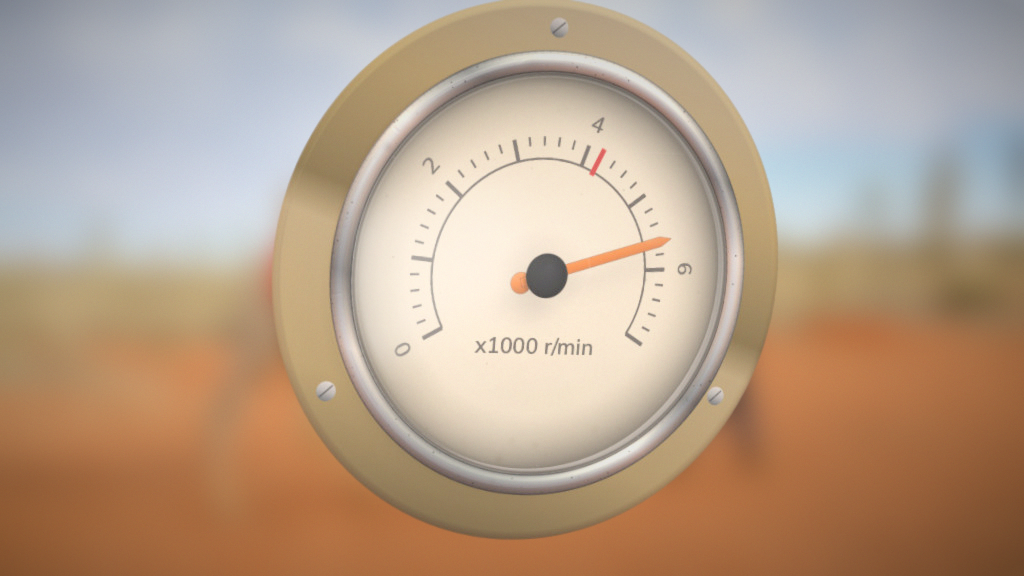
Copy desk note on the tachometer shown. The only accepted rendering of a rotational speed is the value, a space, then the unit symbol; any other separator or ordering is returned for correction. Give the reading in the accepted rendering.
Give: 5600 rpm
